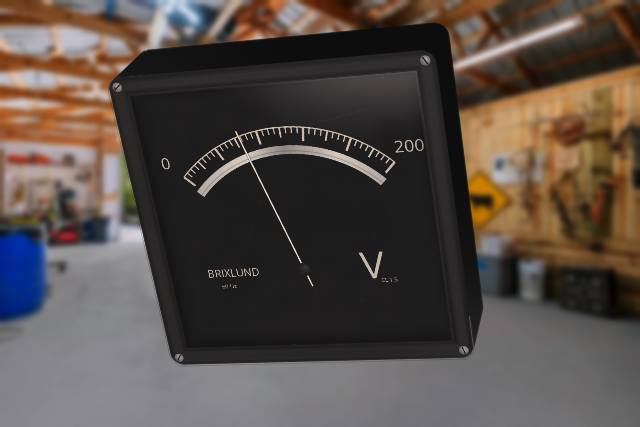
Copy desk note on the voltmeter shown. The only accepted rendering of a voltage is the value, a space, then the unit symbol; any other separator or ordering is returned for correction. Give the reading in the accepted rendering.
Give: 65 V
